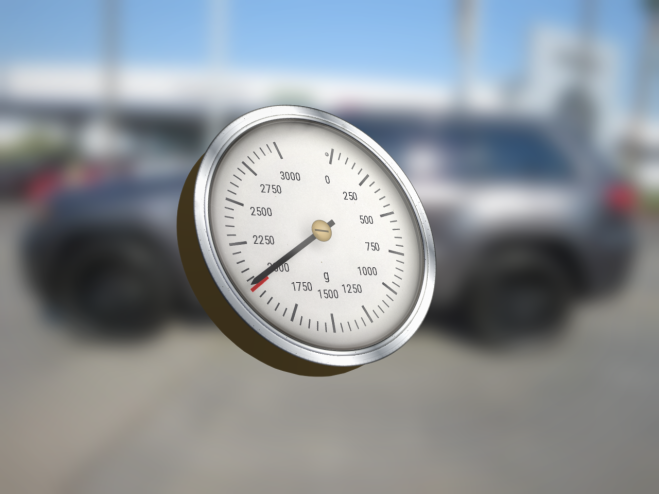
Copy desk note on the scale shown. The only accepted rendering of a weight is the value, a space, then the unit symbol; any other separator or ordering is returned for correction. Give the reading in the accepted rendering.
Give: 2025 g
